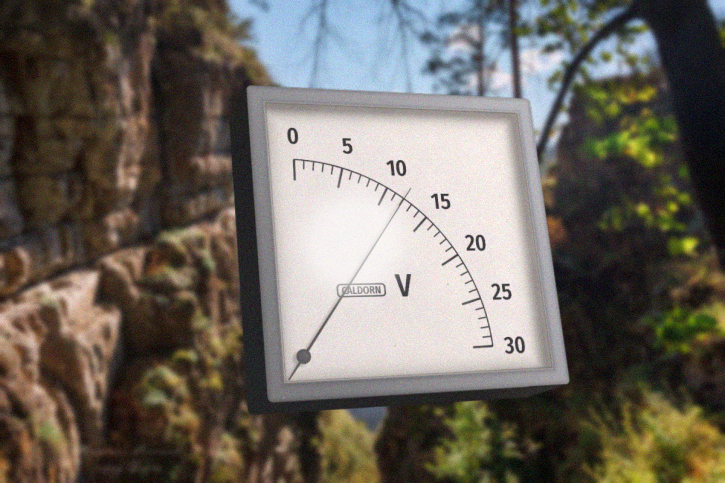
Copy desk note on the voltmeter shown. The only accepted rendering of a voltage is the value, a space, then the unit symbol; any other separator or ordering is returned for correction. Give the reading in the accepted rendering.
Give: 12 V
